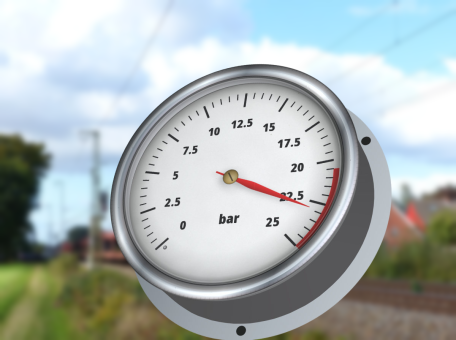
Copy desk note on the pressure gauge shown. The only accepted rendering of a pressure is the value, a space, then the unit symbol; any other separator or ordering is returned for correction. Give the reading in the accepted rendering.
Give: 23 bar
